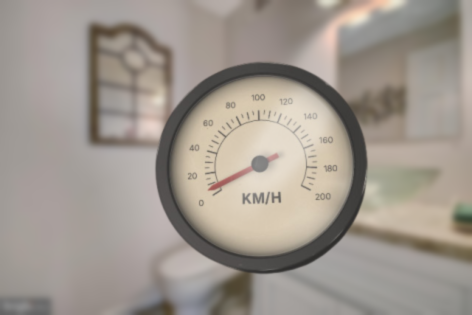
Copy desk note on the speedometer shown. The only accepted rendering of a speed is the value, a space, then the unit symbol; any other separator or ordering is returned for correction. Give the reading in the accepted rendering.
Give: 5 km/h
